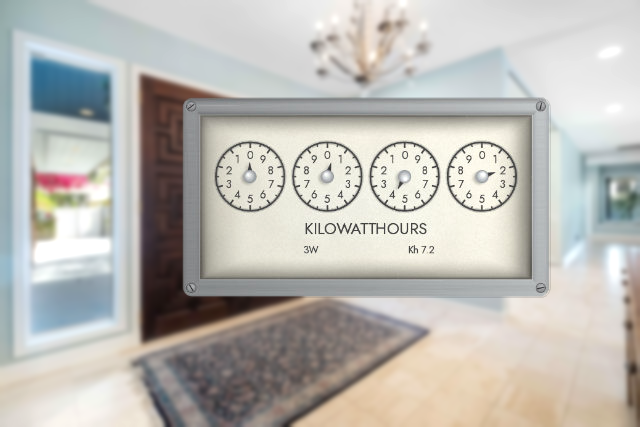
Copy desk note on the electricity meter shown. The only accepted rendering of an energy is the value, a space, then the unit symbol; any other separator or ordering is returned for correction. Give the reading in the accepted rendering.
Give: 42 kWh
